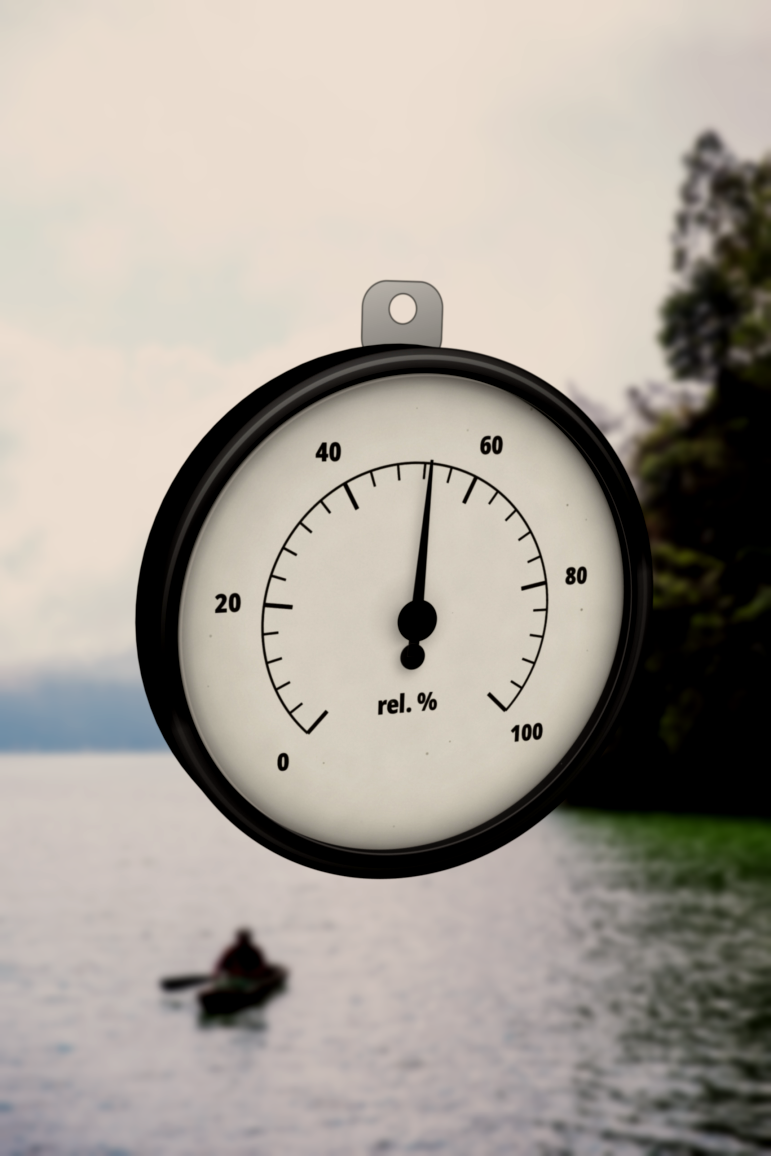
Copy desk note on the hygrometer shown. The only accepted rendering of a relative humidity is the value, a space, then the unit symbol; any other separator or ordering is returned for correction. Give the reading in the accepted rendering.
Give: 52 %
